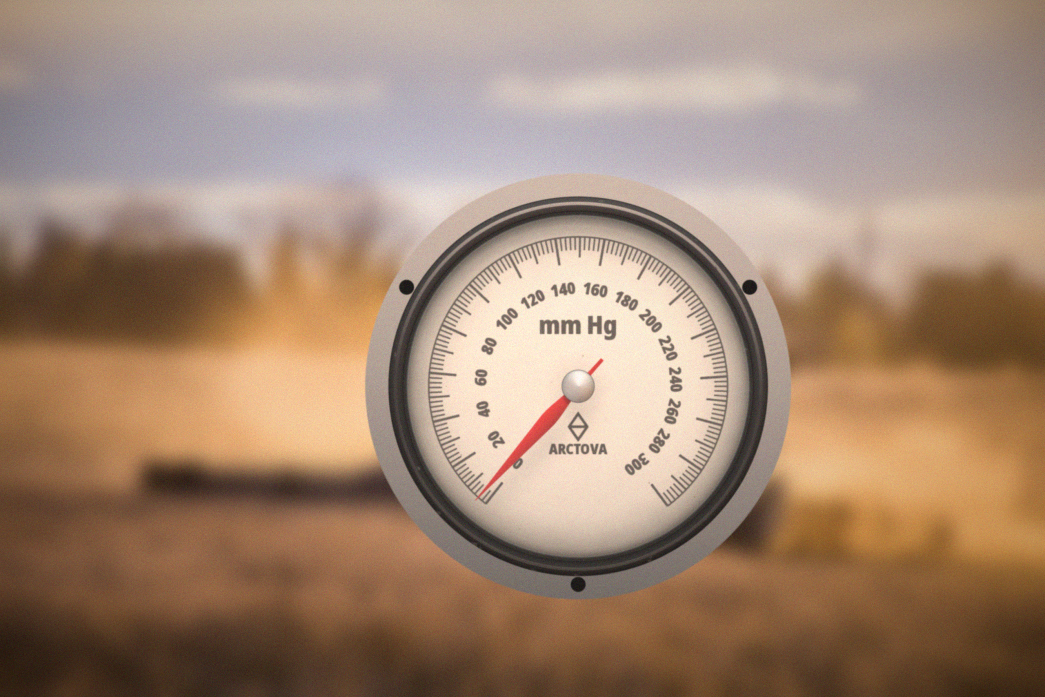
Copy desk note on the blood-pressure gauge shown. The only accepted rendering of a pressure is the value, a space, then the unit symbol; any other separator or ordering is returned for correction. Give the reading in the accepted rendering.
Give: 4 mmHg
